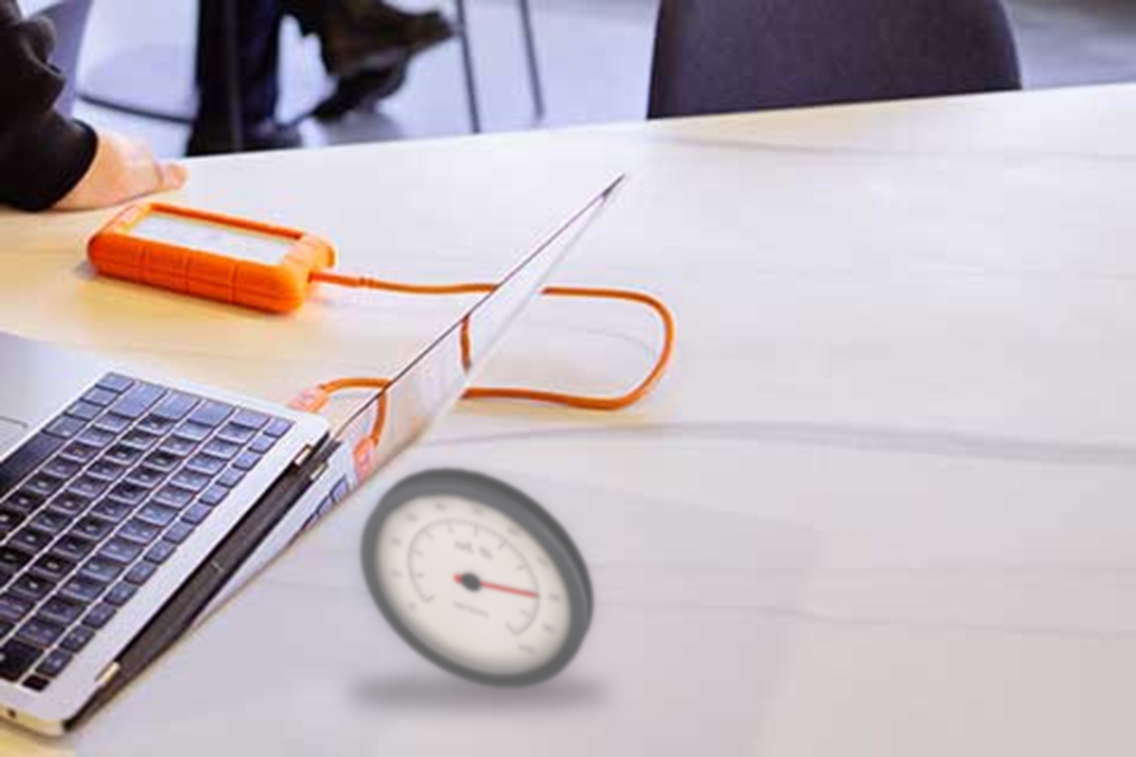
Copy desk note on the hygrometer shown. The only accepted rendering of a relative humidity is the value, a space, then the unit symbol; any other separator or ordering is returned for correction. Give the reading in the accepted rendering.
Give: 80 %
